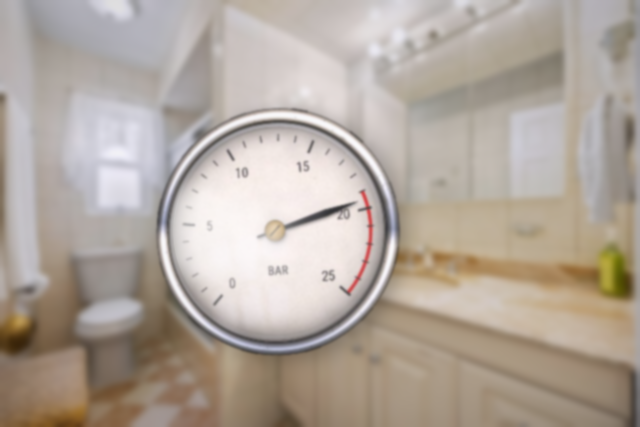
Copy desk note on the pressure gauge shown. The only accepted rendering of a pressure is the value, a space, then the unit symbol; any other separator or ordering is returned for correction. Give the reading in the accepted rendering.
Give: 19.5 bar
